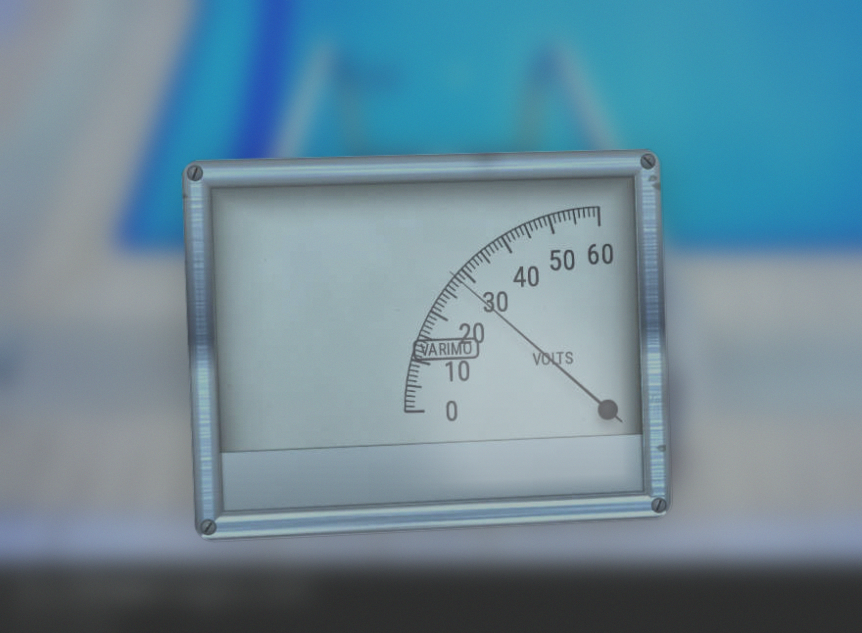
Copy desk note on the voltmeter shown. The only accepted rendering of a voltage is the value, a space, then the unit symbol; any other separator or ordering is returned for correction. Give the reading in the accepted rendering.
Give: 28 V
